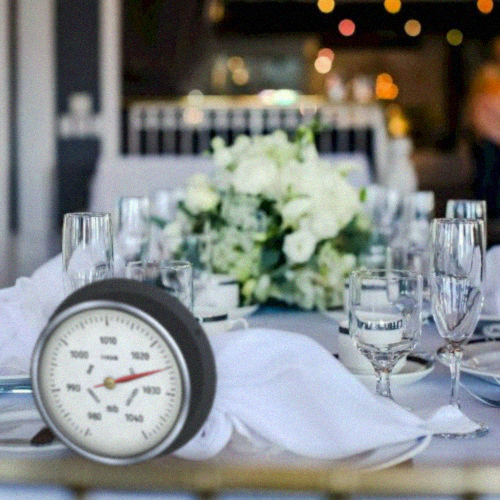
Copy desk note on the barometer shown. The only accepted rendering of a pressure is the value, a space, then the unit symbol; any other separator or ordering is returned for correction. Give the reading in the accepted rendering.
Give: 1025 mbar
